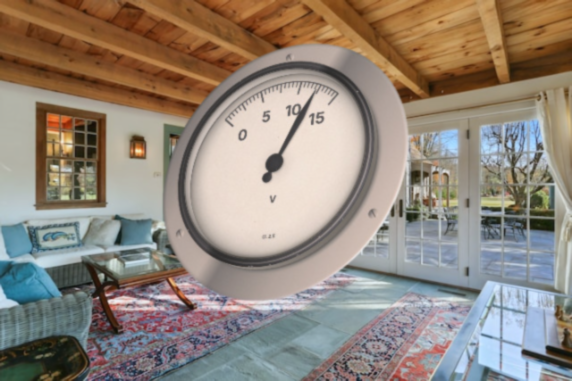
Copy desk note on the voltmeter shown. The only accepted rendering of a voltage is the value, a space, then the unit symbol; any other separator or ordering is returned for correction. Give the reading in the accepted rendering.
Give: 12.5 V
